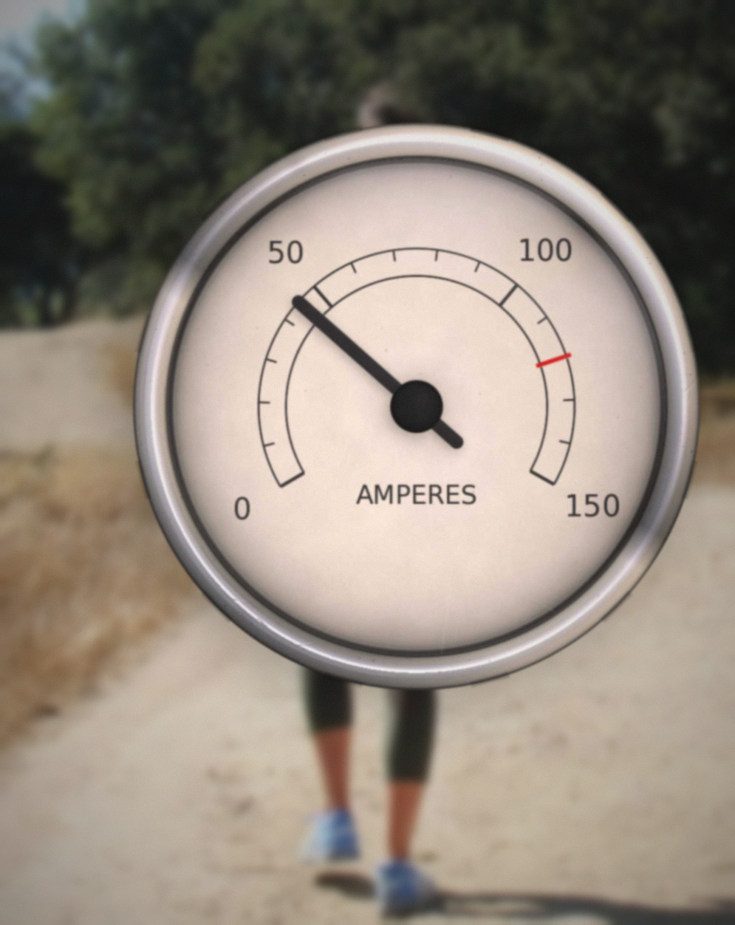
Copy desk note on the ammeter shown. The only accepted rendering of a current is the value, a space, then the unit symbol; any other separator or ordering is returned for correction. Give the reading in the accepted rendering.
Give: 45 A
